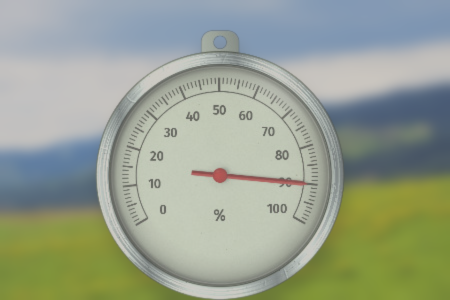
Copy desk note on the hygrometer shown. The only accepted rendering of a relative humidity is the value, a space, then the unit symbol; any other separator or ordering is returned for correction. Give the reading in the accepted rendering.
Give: 90 %
